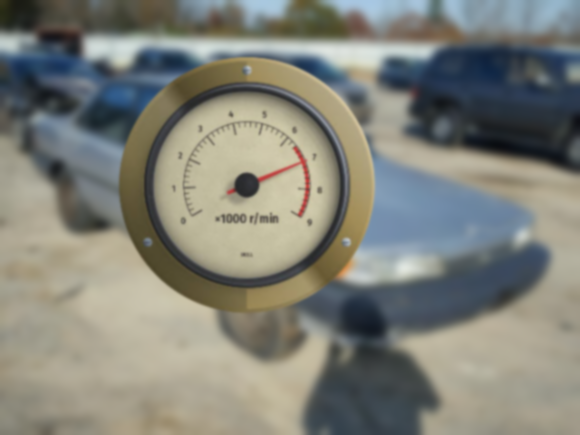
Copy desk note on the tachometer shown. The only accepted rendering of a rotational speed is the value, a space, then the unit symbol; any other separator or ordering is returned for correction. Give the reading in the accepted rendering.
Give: 7000 rpm
